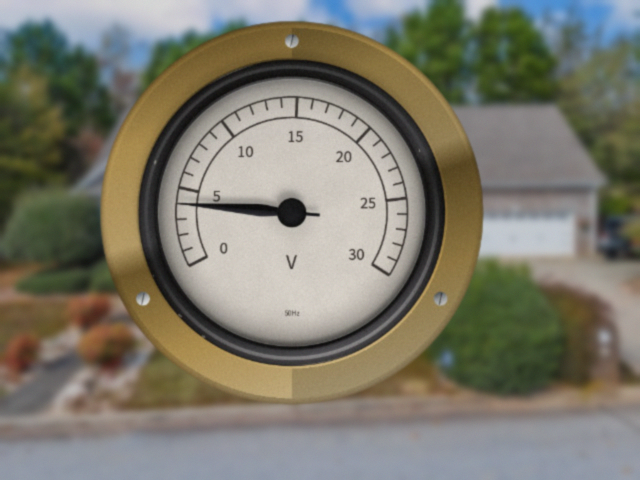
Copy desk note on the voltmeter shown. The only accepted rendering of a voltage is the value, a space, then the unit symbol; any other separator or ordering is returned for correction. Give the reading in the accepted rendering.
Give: 4 V
